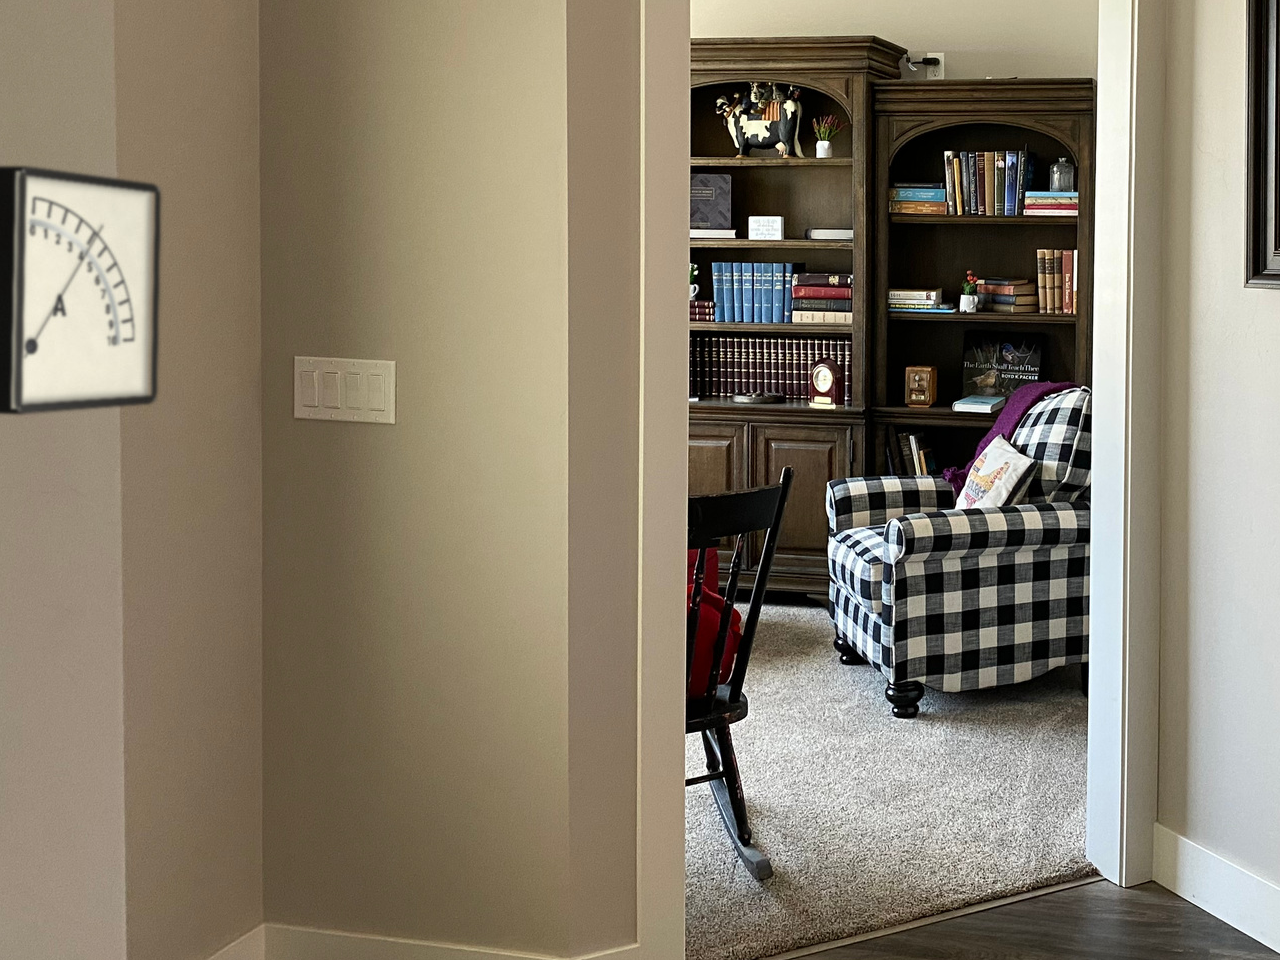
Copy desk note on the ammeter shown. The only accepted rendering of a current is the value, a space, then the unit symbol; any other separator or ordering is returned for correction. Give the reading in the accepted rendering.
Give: 4 A
